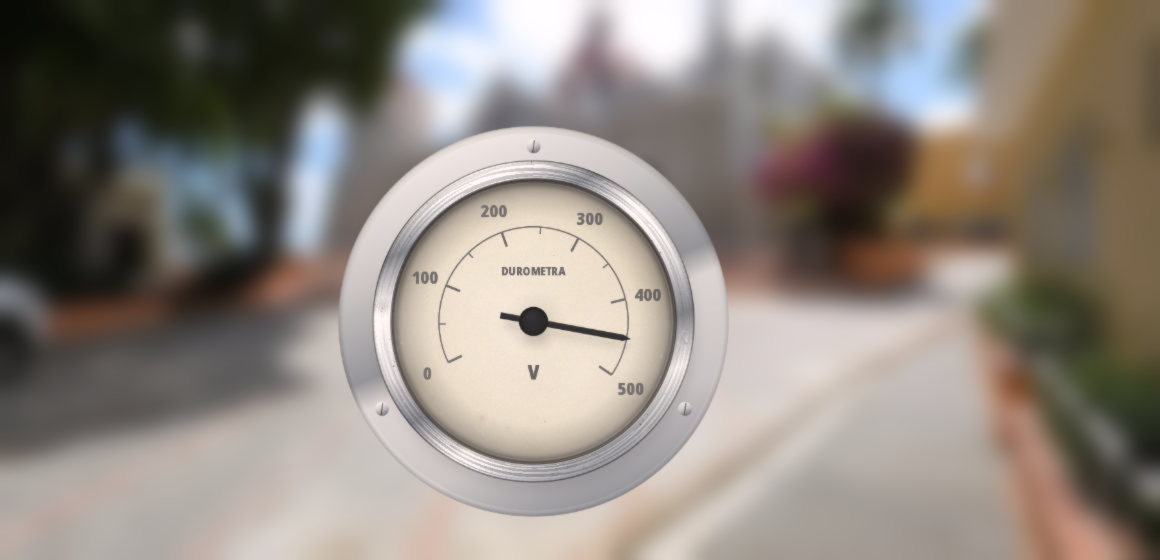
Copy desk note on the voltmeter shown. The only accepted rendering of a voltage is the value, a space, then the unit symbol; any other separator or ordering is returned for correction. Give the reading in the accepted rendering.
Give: 450 V
